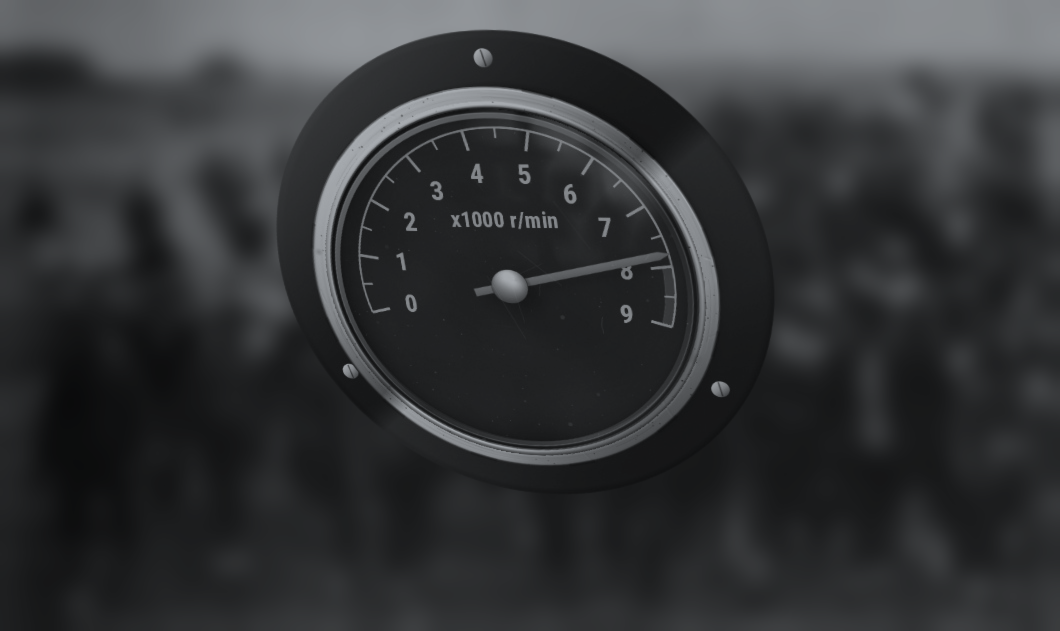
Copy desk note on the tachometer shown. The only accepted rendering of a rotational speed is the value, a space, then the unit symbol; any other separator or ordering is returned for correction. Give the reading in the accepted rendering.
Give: 7750 rpm
